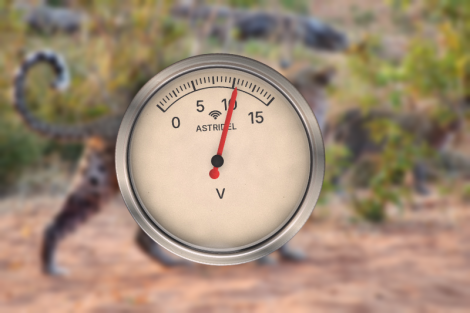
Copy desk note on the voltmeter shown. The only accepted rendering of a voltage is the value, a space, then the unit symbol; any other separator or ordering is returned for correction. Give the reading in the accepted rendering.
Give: 10.5 V
